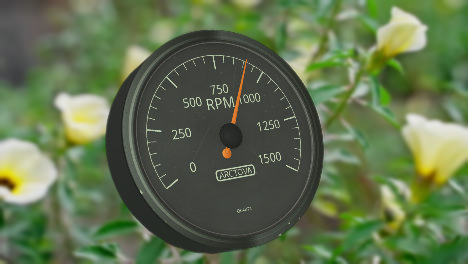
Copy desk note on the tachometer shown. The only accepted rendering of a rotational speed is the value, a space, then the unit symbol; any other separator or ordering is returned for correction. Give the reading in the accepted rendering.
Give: 900 rpm
